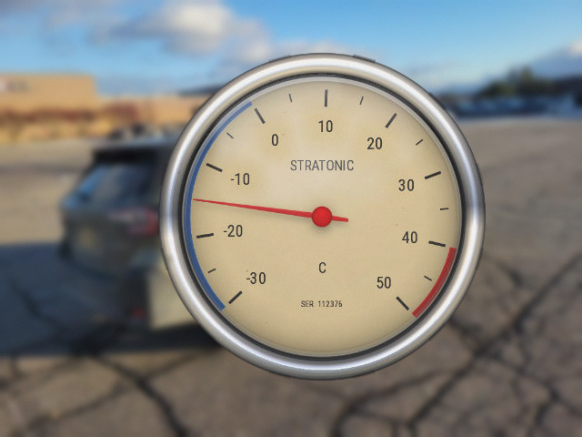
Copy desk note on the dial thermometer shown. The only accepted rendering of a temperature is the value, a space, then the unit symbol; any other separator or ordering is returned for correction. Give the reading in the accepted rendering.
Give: -15 °C
